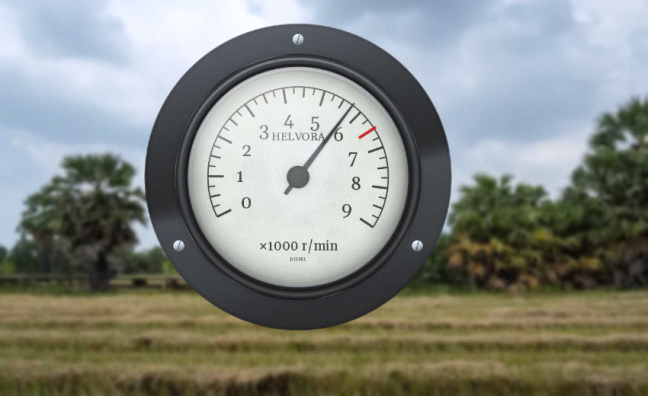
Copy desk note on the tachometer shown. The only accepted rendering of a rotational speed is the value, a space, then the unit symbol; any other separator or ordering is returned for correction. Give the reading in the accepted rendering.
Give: 5750 rpm
